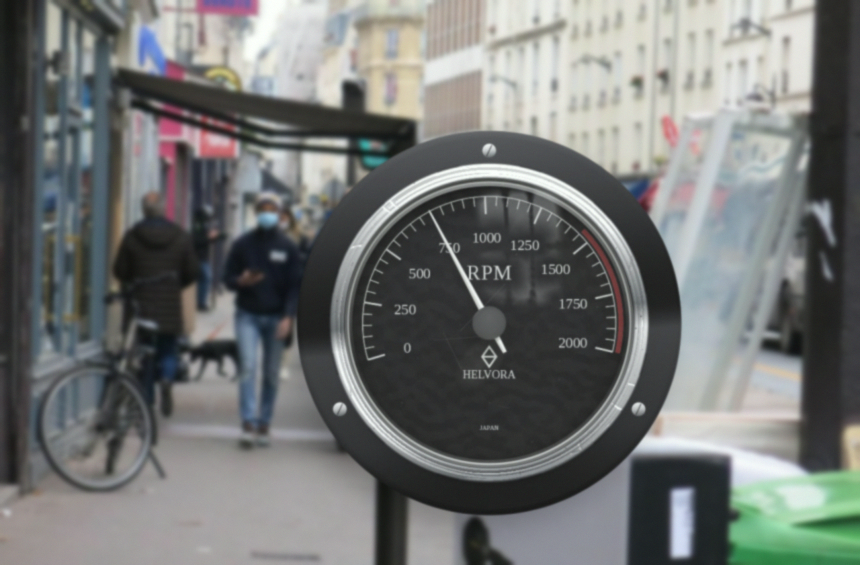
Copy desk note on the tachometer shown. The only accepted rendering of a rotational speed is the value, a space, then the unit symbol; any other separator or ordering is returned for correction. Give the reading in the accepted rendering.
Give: 750 rpm
